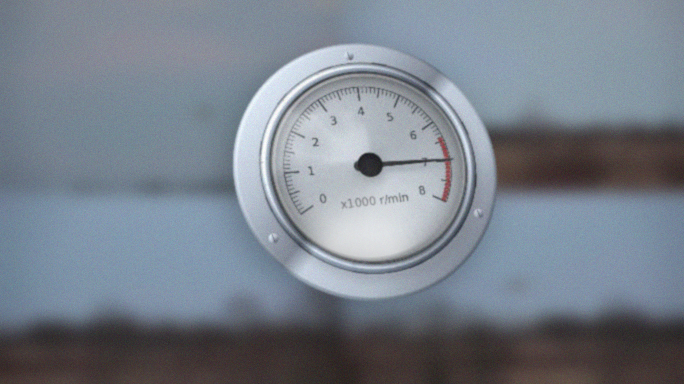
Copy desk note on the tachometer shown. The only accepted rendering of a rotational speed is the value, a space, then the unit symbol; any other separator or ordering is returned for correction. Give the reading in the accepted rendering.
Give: 7000 rpm
